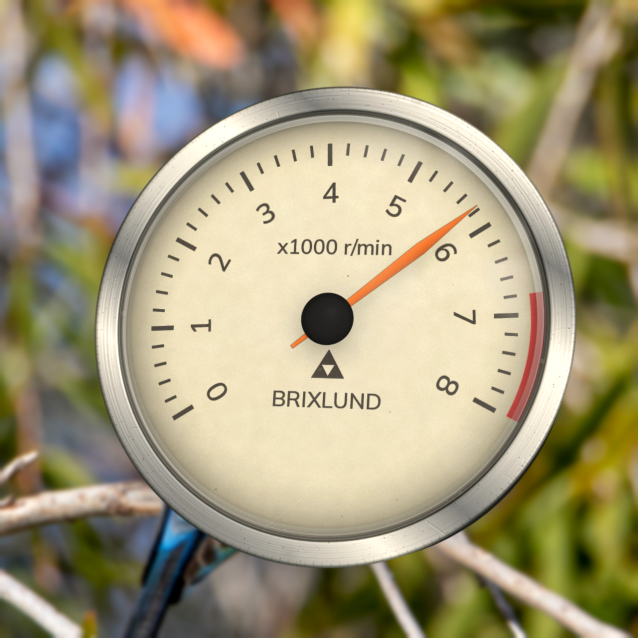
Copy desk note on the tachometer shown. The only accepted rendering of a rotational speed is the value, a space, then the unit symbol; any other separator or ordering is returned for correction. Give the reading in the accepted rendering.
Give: 5800 rpm
